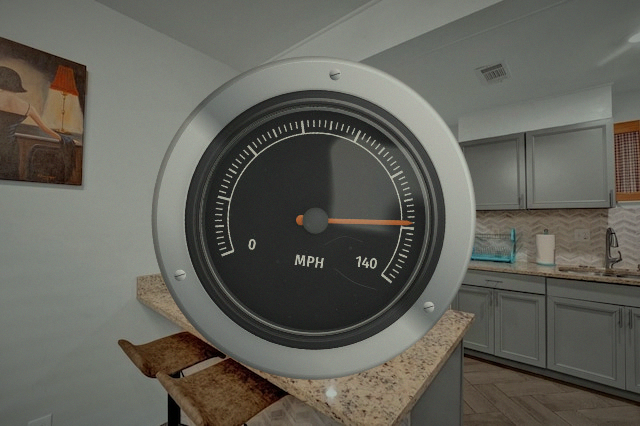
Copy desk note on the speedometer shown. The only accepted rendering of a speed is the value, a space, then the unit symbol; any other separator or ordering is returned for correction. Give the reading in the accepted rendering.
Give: 118 mph
